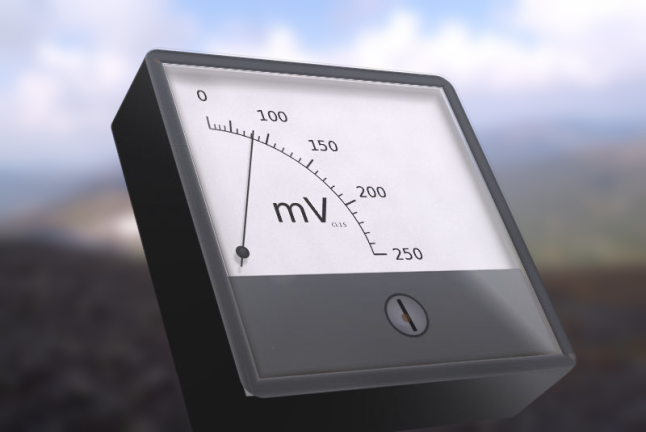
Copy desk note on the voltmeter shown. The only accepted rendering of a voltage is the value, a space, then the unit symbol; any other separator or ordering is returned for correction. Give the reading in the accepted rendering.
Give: 80 mV
